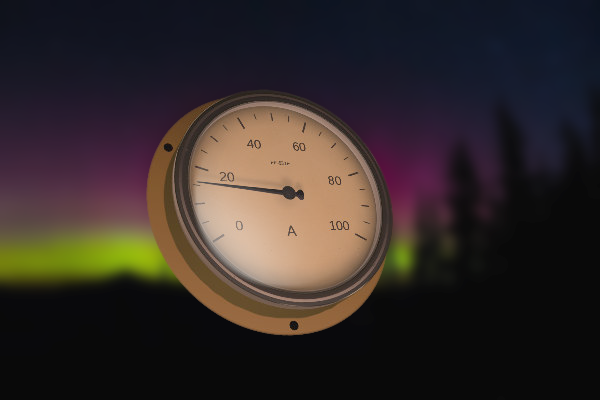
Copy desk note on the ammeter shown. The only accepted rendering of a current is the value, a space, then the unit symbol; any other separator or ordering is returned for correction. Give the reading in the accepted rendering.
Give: 15 A
